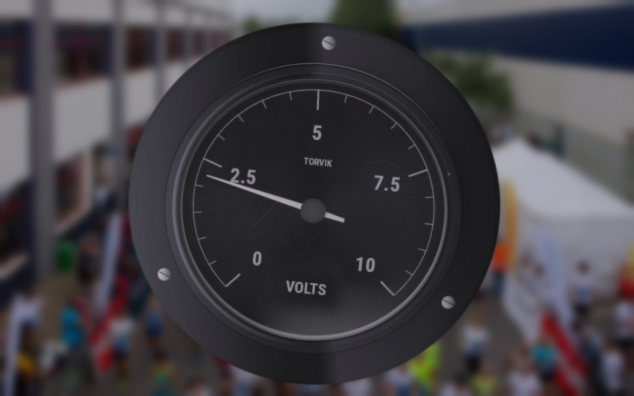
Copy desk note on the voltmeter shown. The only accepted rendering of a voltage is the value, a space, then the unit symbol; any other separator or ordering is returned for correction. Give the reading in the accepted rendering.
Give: 2.25 V
